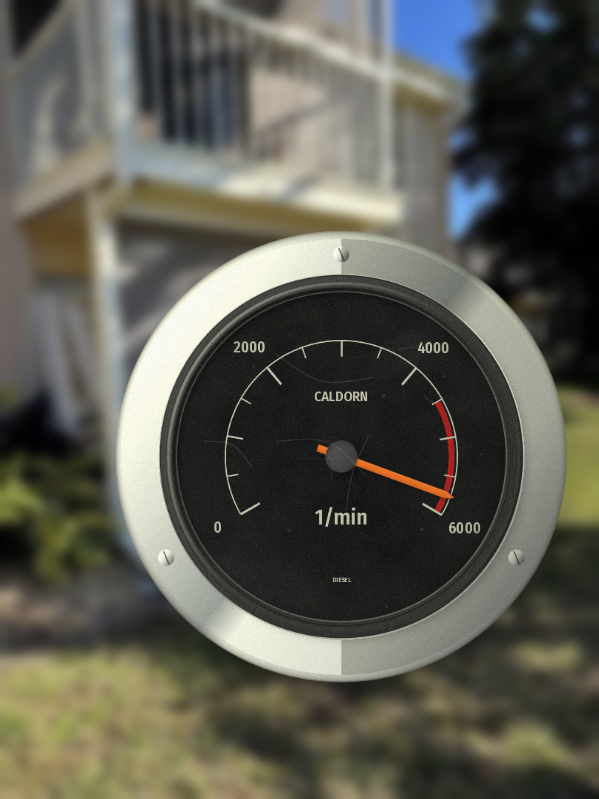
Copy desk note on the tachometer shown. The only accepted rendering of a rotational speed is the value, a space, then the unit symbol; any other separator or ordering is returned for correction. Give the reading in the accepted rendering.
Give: 5750 rpm
